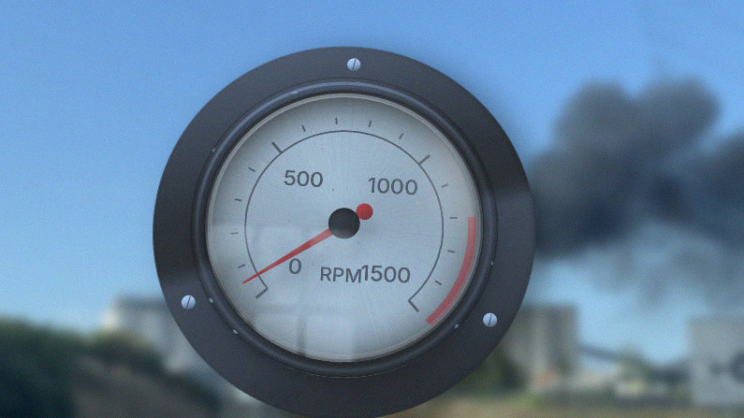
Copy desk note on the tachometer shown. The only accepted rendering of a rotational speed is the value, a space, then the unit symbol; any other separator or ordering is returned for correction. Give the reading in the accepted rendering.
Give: 50 rpm
